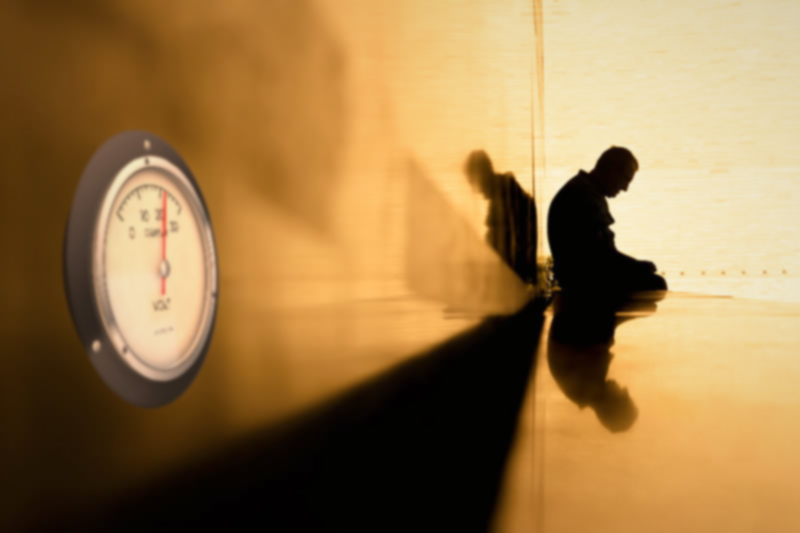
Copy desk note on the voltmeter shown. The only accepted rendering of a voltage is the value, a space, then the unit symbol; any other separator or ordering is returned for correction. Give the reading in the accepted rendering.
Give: 20 V
